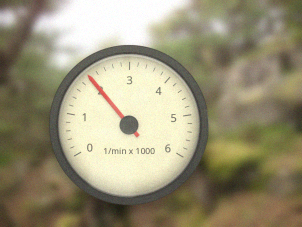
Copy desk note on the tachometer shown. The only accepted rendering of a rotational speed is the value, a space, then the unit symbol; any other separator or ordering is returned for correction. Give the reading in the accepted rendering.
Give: 2000 rpm
